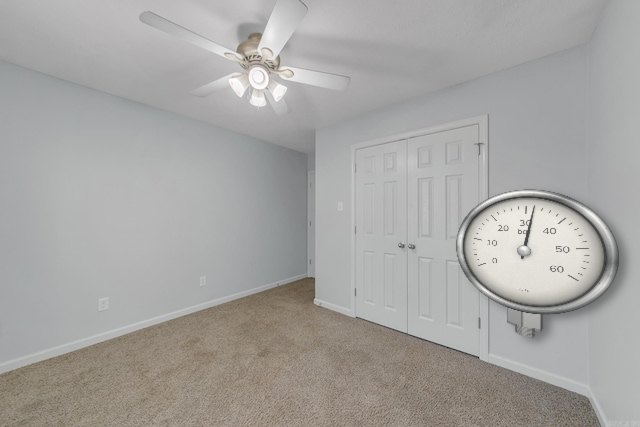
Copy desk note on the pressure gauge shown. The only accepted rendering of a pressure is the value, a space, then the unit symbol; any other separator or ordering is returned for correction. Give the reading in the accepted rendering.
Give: 32 bar
